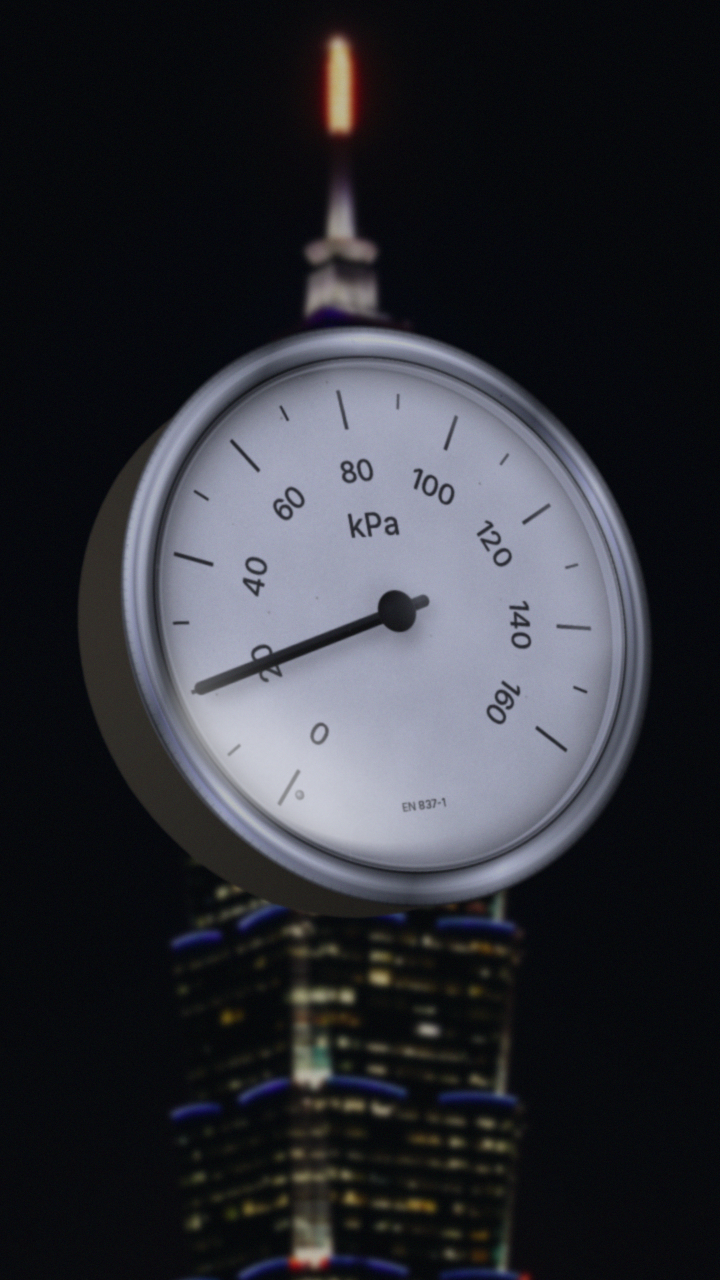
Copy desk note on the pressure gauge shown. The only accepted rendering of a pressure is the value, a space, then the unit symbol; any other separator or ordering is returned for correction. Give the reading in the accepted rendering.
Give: 20 kPa
